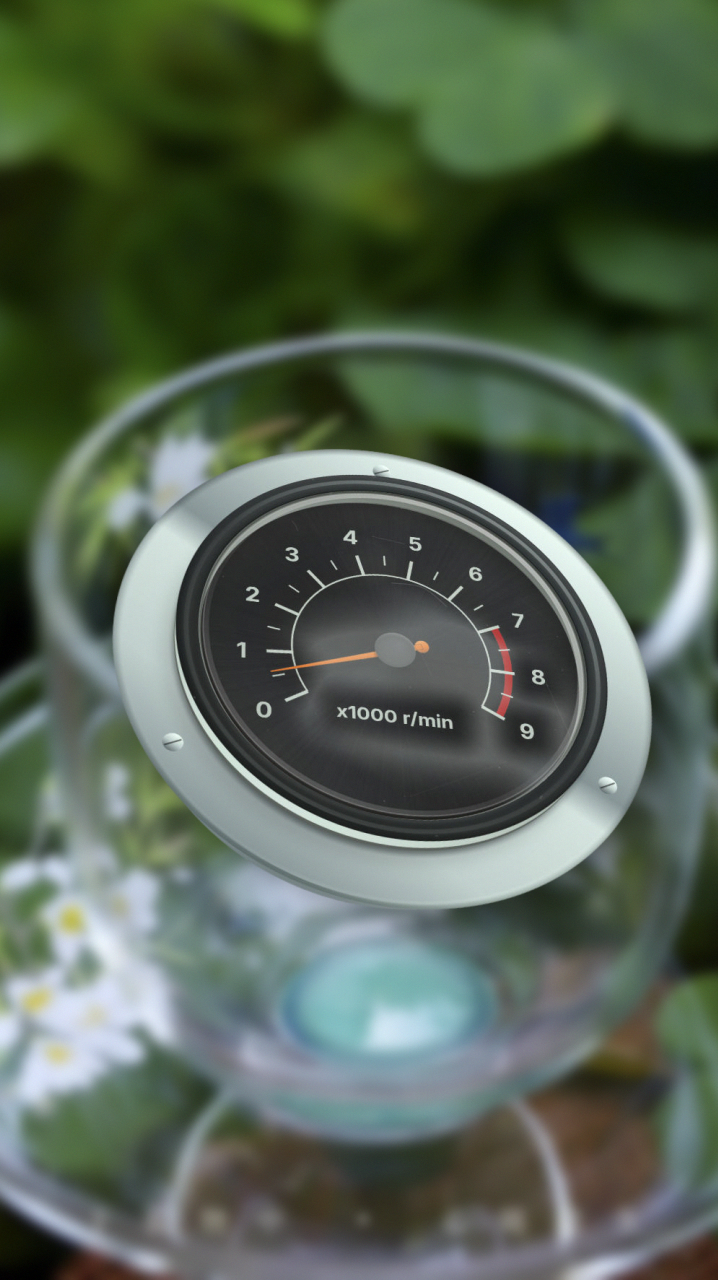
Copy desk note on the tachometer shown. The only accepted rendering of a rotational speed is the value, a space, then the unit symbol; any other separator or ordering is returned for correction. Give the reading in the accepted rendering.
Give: 500 rpm
